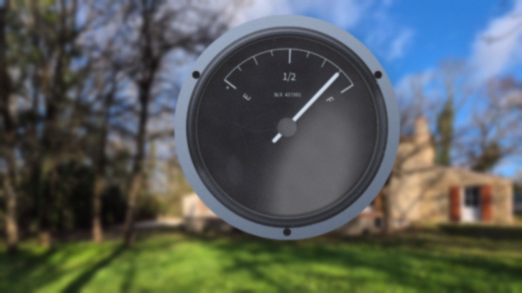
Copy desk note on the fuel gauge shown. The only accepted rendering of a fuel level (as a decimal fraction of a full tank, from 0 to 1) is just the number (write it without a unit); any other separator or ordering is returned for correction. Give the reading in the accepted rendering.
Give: 0.875
